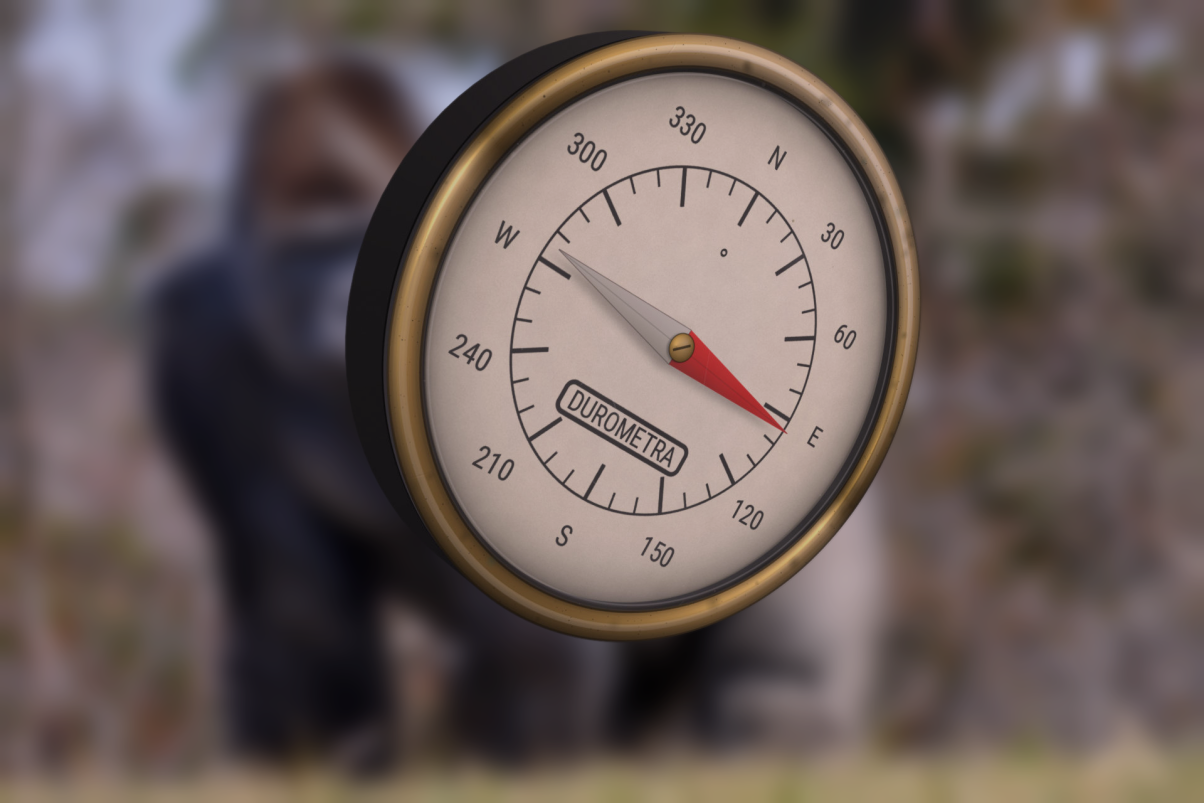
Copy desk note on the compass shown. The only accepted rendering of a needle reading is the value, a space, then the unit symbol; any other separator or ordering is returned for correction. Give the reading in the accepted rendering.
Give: 95 °
